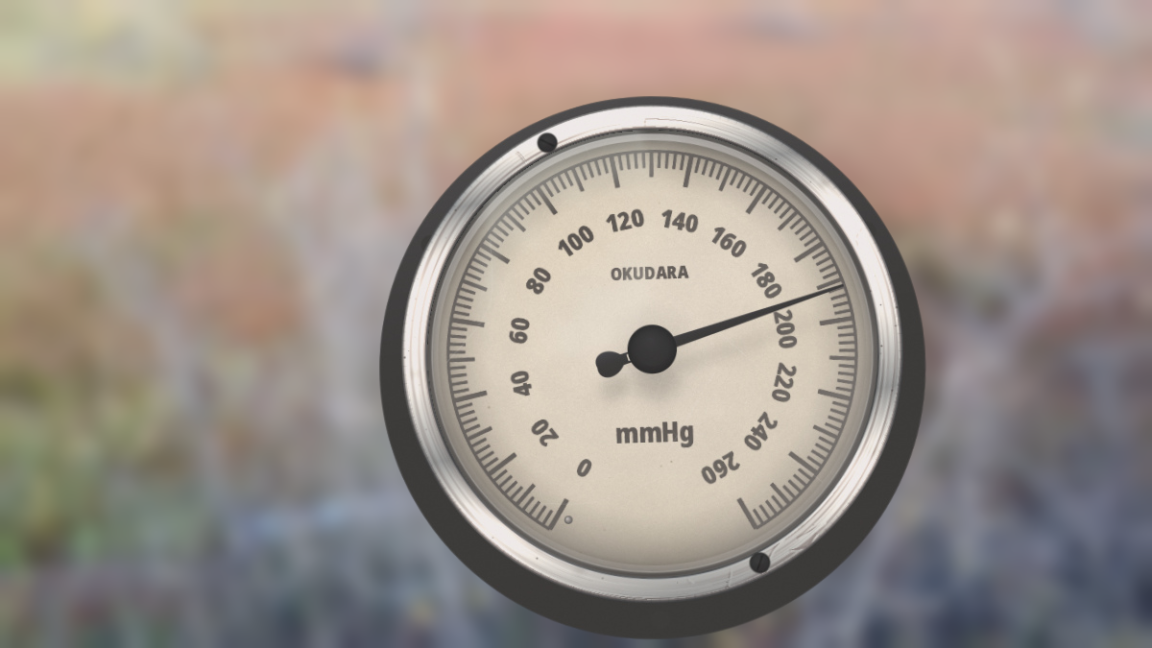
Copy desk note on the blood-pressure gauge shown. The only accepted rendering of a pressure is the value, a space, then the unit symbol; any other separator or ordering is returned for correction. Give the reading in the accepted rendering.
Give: 192 mmHg
